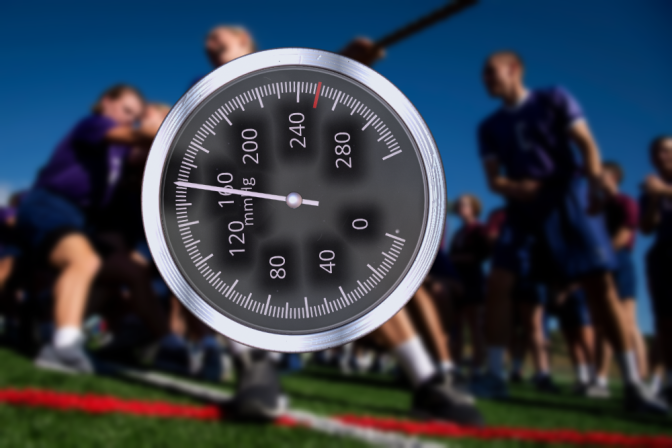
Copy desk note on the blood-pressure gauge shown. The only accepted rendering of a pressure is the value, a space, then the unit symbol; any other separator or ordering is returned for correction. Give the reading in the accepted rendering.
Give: 160 mmHg
